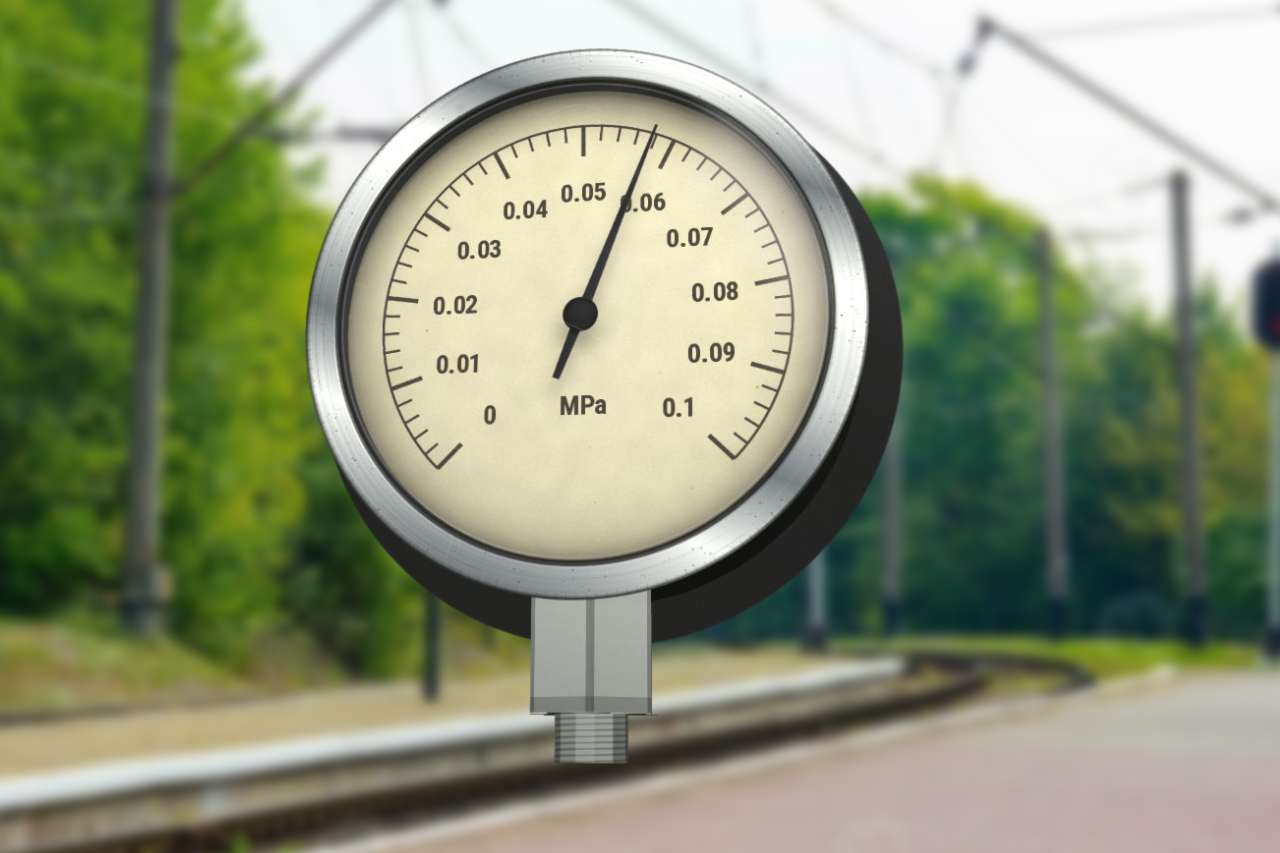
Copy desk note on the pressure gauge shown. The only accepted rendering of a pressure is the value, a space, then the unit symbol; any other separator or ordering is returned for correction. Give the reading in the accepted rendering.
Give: 0.058 MPa
